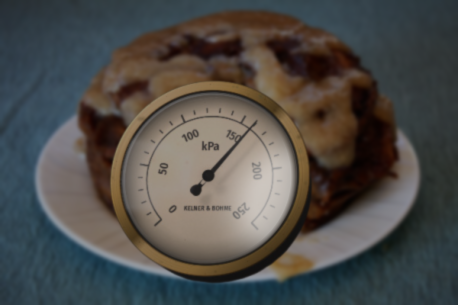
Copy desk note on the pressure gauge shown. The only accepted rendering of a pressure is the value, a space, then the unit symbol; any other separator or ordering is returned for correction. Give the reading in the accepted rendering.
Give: 160 kPa
